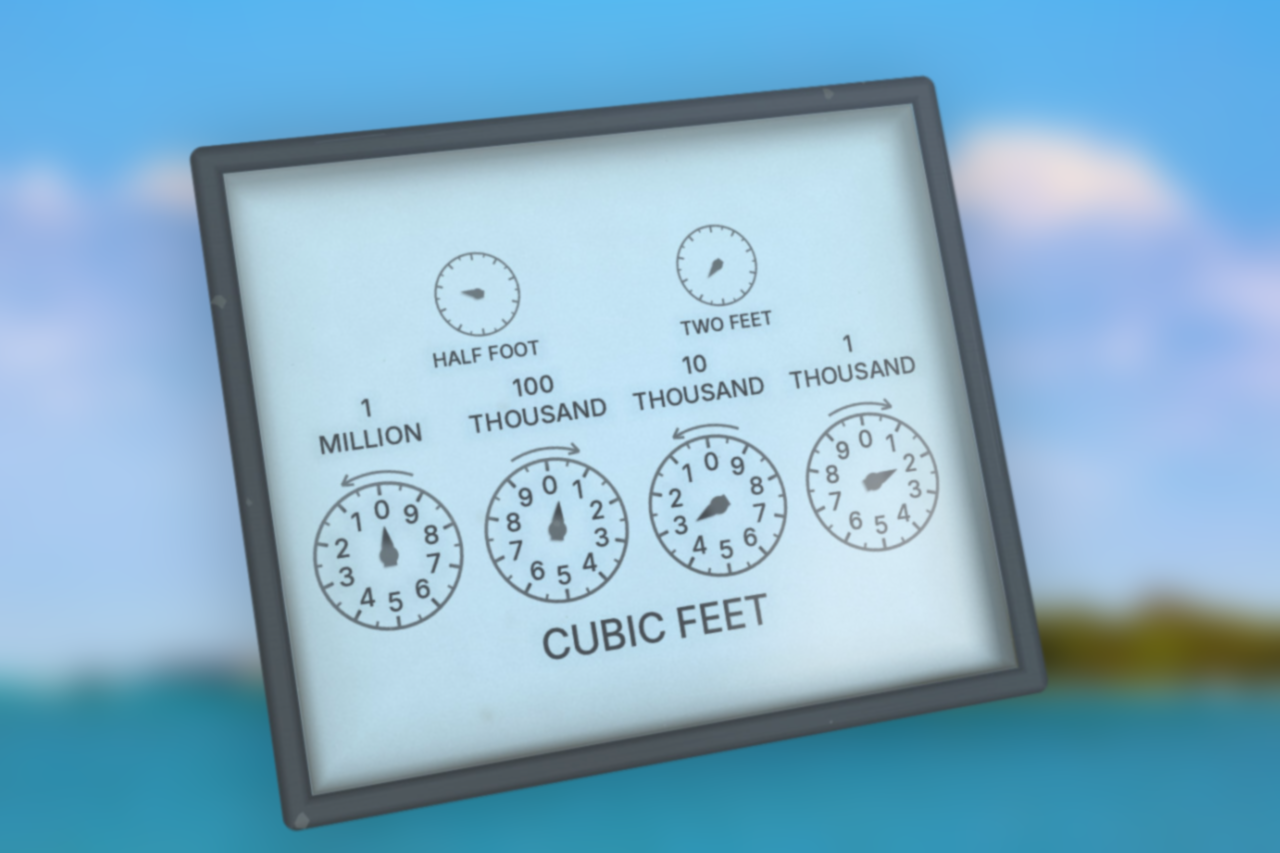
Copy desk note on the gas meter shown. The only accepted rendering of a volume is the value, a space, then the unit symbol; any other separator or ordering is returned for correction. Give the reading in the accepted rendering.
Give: 3200 ft³
